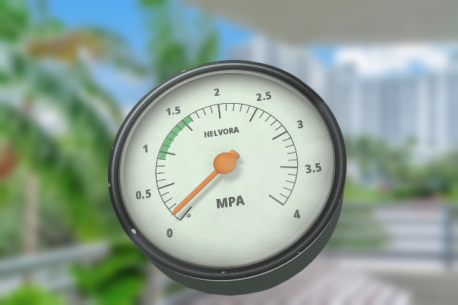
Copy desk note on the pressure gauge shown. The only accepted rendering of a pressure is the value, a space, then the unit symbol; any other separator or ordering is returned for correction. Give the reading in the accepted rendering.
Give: 0.1 MPa
